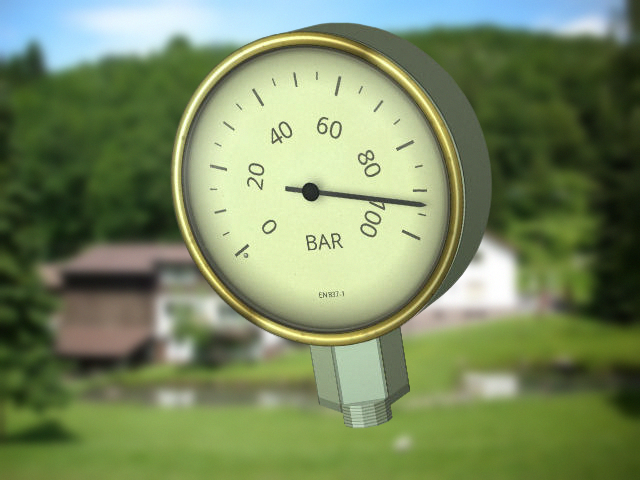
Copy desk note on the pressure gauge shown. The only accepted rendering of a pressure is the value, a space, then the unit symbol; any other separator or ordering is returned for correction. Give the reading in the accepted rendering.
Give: 92.5 bar
